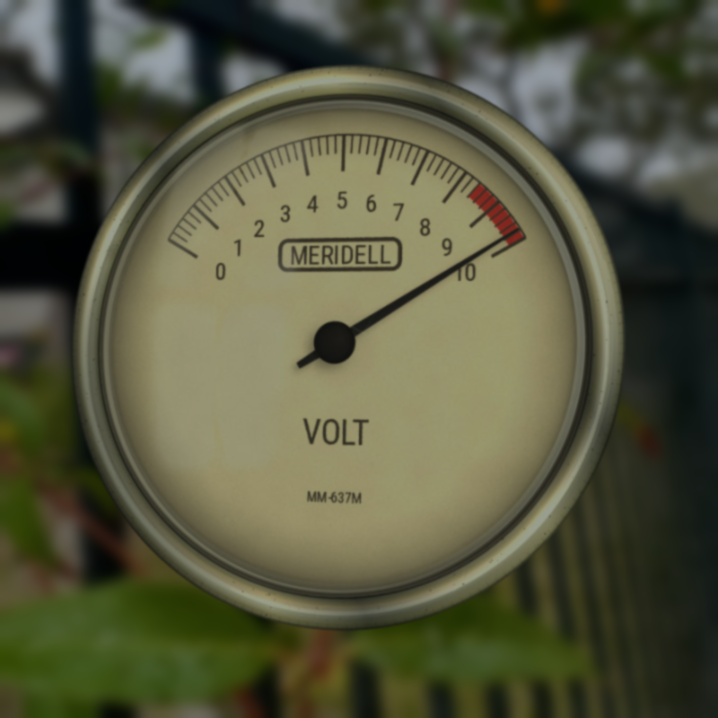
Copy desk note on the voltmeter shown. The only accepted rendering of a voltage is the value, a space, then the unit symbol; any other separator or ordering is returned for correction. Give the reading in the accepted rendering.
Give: 9.8 V
